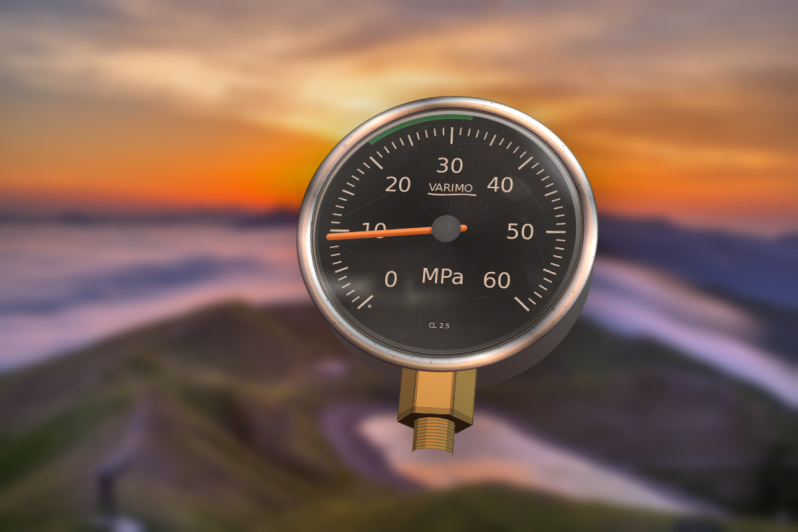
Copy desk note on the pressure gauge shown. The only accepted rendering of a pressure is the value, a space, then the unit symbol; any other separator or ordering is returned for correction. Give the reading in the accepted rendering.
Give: 9 MPa
